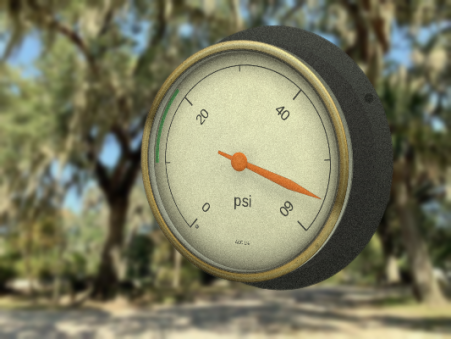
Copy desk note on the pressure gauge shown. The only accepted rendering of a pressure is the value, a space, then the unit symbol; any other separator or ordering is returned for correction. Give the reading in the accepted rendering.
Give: 55 psi
